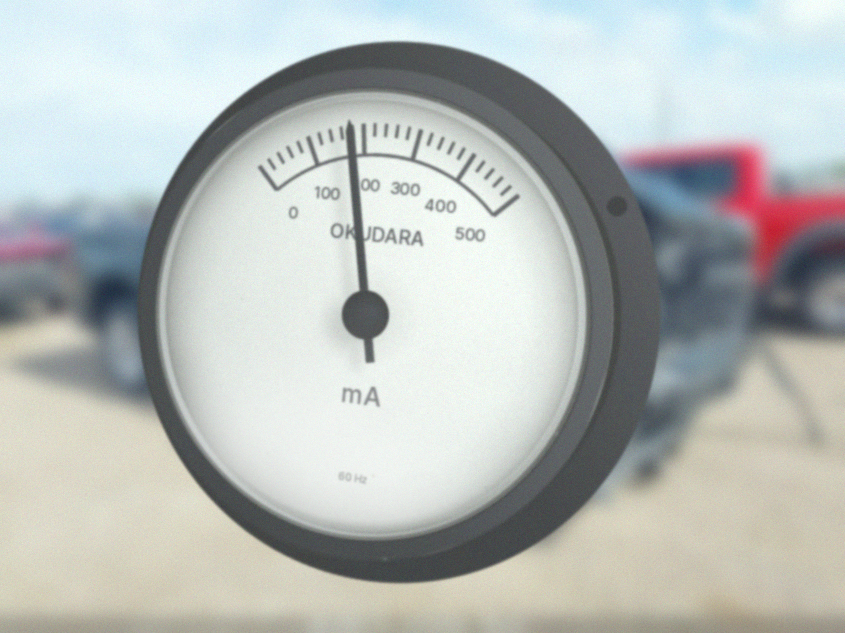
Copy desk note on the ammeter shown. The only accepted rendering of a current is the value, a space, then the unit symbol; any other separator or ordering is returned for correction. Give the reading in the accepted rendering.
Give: 180 mA
